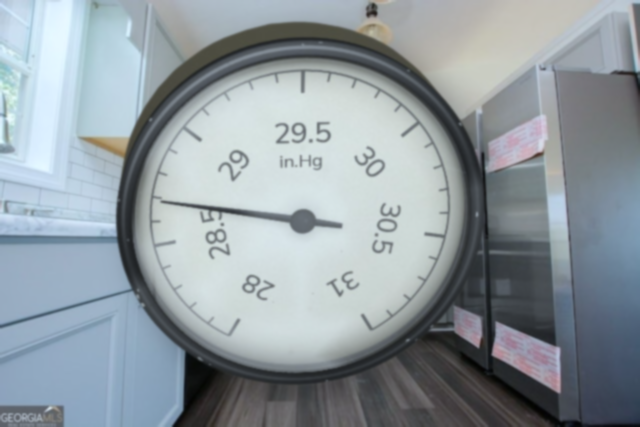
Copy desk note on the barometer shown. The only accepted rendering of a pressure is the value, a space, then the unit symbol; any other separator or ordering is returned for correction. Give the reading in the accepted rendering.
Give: 28.7 inHg
